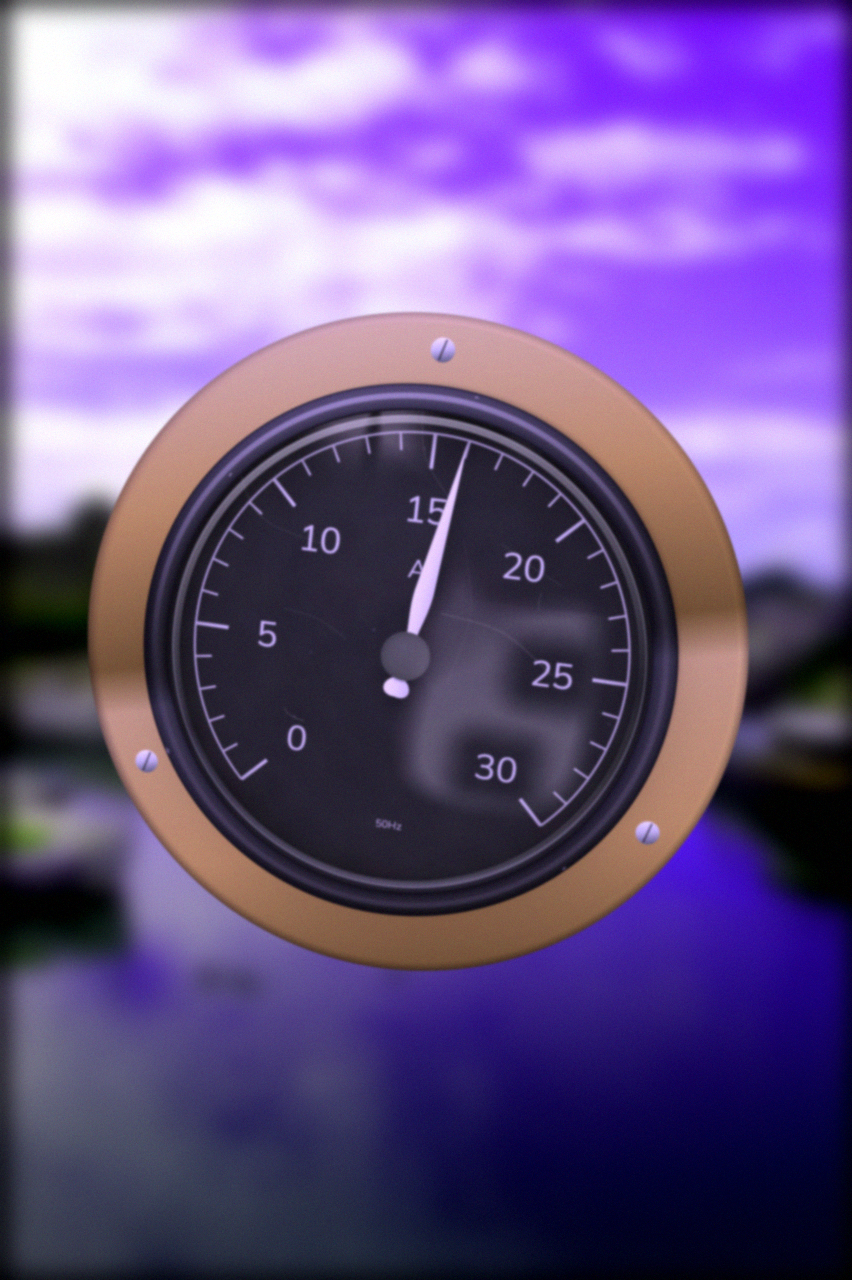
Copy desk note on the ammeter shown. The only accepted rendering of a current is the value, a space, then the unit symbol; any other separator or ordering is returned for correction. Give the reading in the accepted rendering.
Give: 16 A
